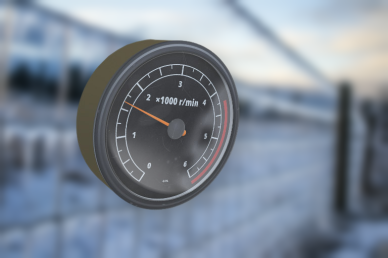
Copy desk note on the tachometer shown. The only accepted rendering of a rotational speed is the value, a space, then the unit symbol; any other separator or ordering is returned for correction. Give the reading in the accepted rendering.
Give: 1625 rpm
